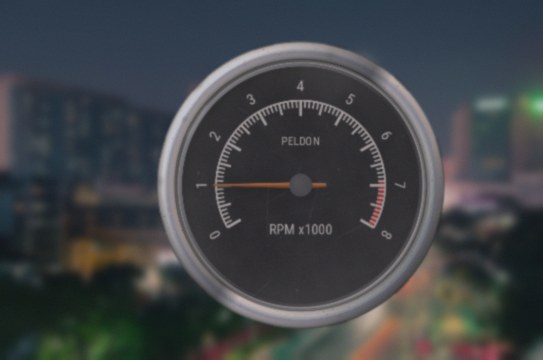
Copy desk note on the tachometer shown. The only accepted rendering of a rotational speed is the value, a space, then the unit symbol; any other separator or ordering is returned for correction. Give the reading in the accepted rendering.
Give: 1000 rpm
